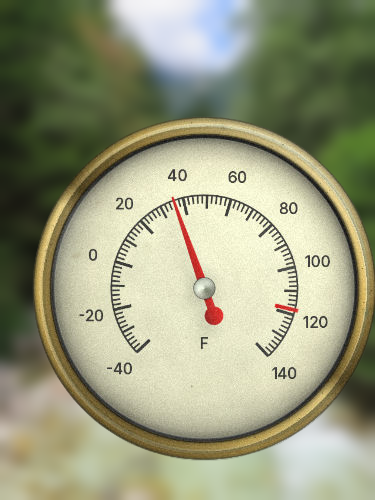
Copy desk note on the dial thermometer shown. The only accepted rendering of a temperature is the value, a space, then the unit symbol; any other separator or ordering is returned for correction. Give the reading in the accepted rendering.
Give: 36 °F
